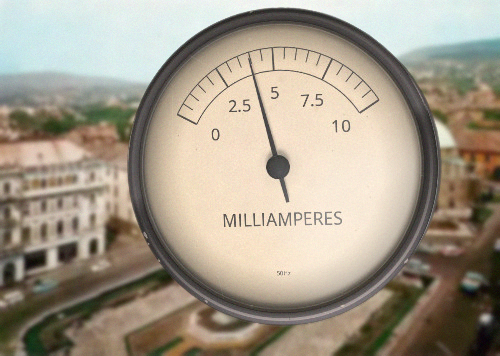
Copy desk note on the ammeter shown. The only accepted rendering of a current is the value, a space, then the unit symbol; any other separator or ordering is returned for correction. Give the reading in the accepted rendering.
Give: 4 mA
